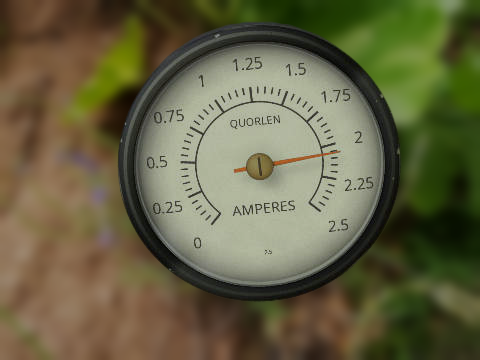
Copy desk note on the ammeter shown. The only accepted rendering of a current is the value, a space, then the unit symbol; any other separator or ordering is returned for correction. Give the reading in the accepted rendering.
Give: 2.05 A
